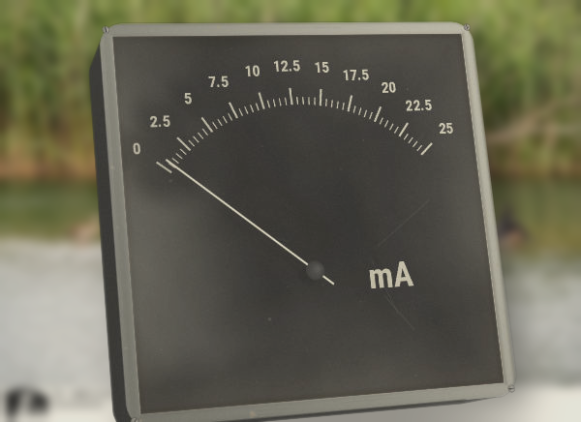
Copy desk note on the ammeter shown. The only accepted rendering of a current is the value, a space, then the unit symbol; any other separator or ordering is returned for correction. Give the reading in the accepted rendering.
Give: 0.5 mA
